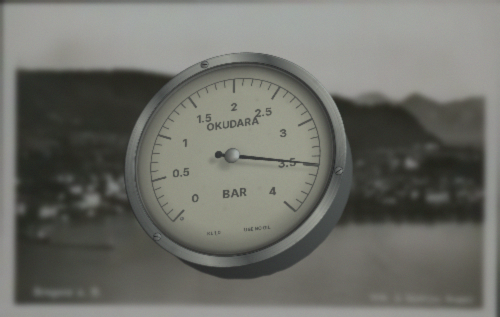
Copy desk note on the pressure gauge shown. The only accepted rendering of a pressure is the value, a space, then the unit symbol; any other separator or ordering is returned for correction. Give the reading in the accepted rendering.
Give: 3.5 bar
